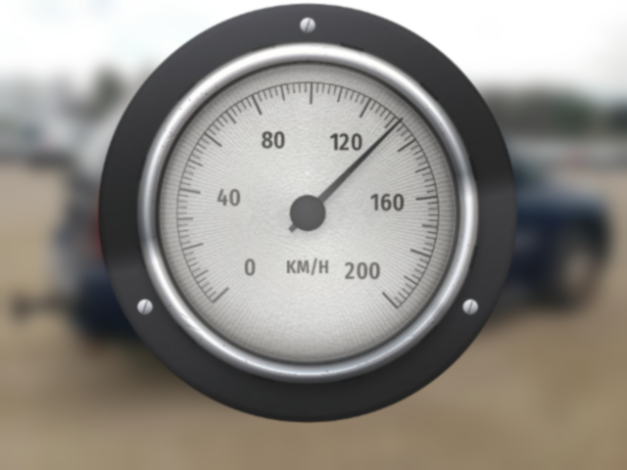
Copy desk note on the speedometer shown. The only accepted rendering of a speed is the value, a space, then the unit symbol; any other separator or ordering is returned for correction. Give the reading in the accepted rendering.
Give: 132 km/h
